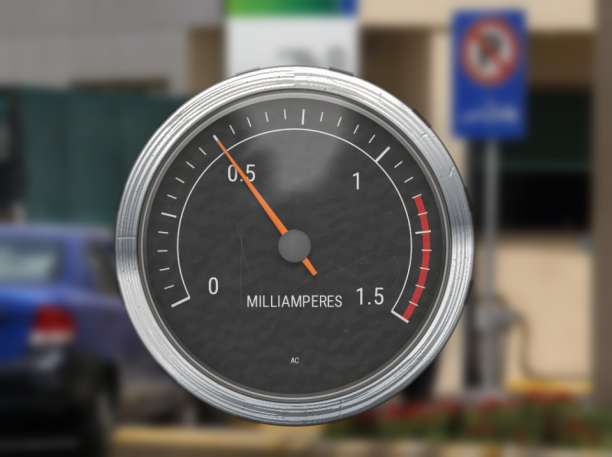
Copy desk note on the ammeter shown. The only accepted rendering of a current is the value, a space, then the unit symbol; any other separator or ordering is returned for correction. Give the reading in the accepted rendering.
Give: 0.5 mA
